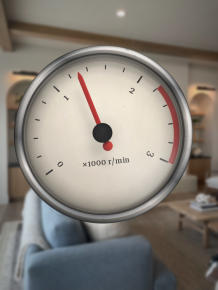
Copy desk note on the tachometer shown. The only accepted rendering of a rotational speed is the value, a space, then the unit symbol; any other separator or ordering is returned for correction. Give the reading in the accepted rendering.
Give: 1300 rpm
